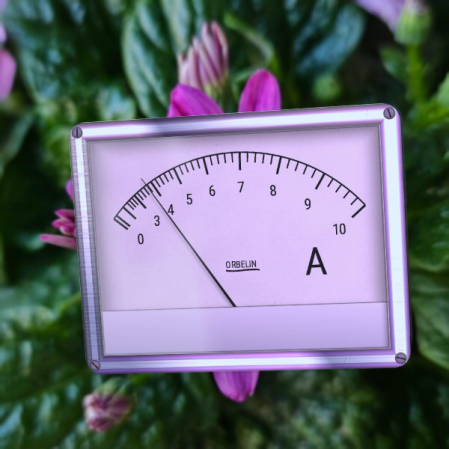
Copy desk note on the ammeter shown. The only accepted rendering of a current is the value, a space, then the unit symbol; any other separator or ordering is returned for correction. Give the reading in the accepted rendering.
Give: 3.8 A
